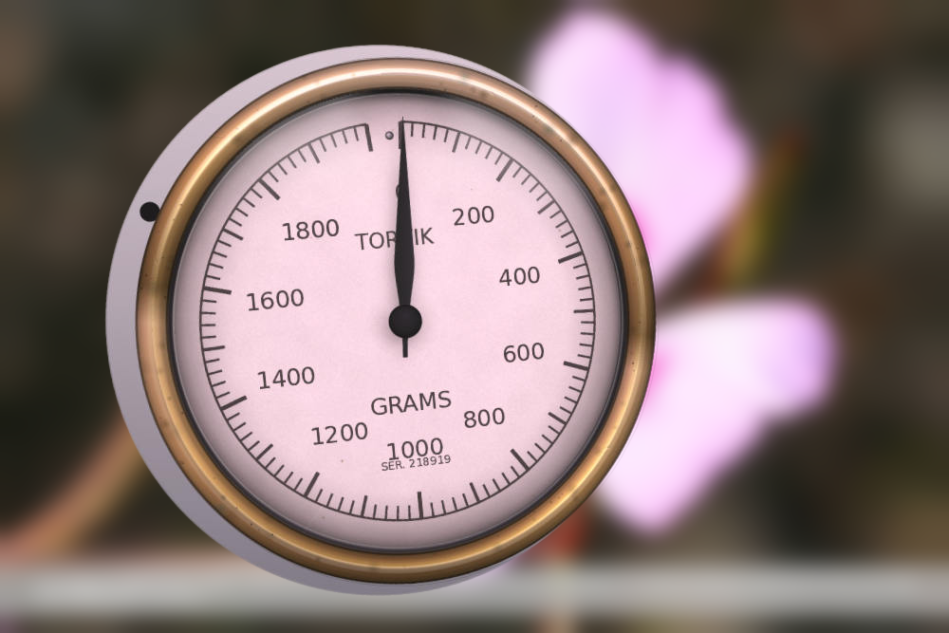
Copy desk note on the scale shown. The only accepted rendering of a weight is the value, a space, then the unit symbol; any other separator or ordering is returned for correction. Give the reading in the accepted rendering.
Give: 0 g
